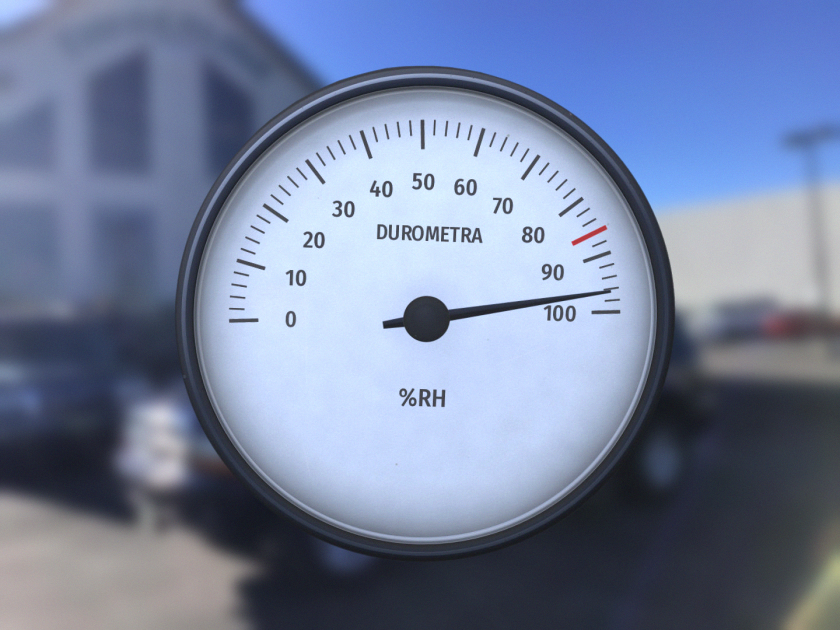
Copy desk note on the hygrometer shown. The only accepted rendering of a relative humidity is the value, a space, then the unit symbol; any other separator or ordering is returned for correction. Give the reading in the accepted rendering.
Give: 96 %
